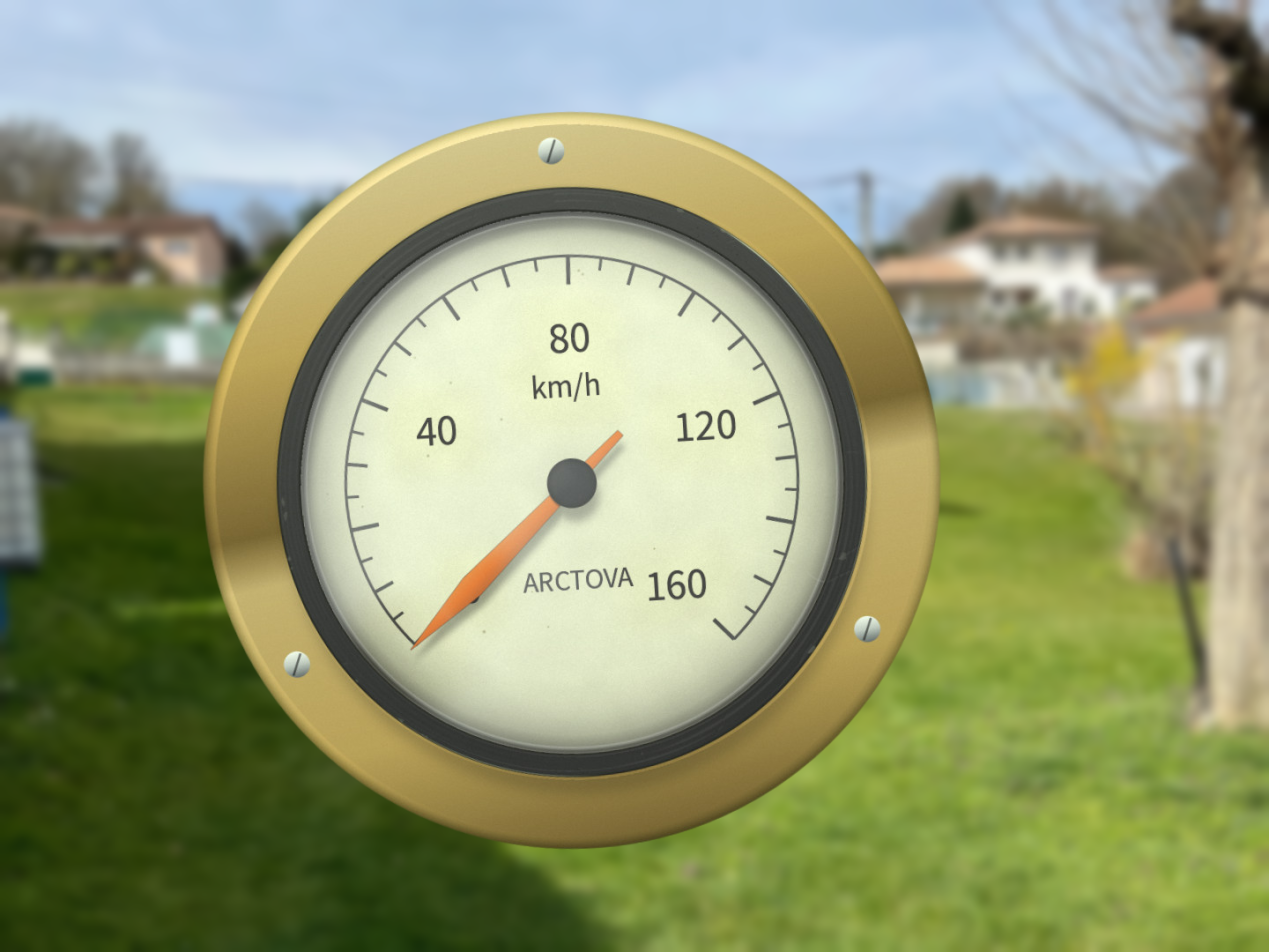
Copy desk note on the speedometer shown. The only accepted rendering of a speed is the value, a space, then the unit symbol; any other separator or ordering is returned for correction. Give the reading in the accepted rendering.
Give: 0 km/h
